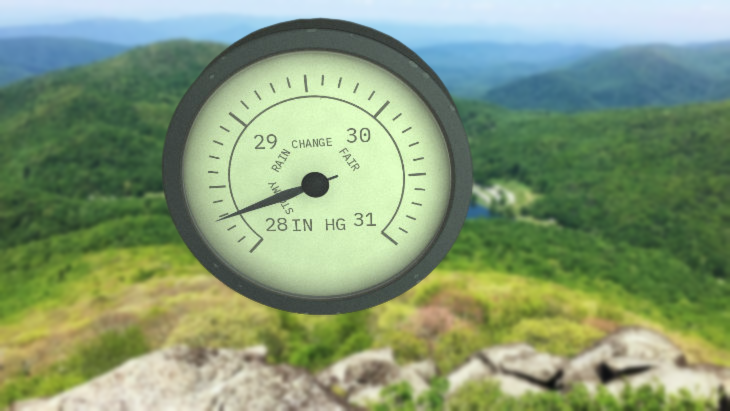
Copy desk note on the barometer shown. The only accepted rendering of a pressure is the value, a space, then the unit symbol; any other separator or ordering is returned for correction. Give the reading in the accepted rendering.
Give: 28.3 inHg
